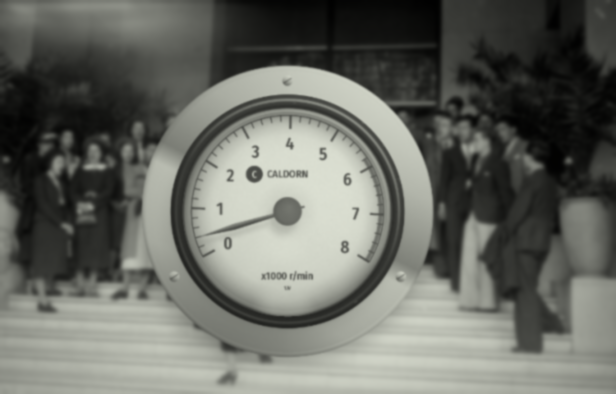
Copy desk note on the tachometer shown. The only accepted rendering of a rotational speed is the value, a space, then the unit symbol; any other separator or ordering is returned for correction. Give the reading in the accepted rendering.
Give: 400 rpm
